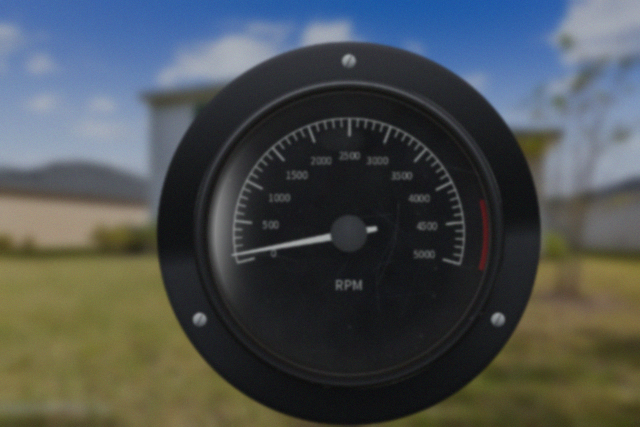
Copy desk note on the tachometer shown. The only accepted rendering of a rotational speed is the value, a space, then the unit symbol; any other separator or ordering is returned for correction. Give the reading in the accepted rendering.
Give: 100 rpm
